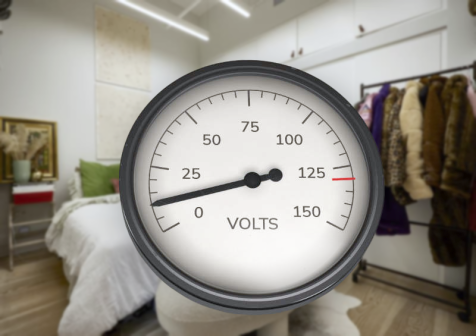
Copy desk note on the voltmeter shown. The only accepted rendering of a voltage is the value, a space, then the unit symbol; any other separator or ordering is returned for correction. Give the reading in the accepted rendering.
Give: 10 V
